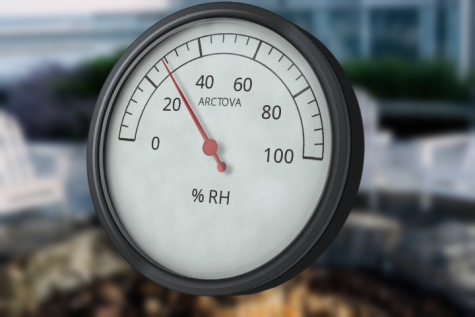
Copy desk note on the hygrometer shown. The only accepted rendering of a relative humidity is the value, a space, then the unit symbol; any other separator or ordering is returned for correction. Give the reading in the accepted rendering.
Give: 28 %
